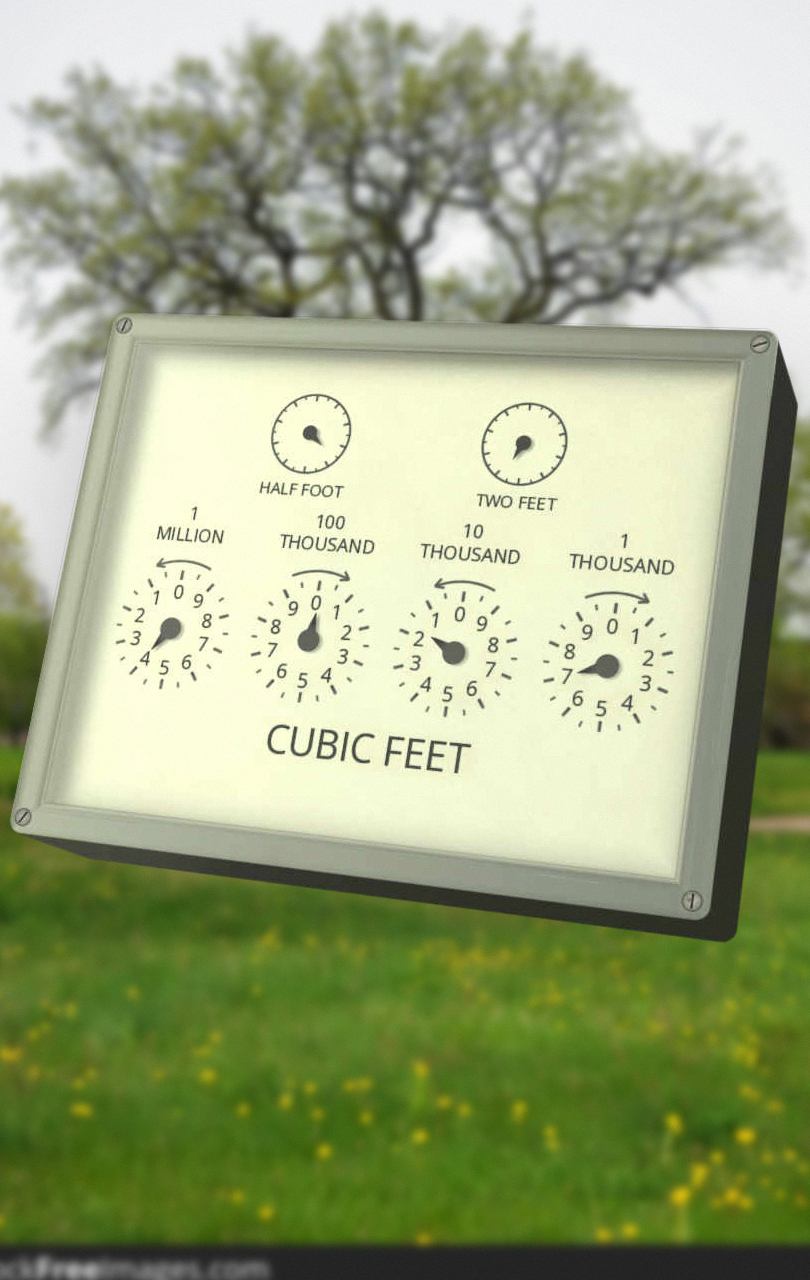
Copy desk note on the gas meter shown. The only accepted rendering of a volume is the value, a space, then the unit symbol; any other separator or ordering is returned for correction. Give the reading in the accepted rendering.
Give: 401700 ft³
